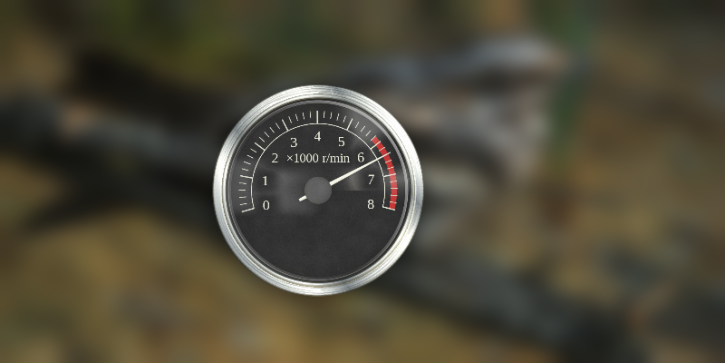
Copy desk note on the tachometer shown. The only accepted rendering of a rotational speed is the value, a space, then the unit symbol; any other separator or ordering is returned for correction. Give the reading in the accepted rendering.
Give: 6400 rpm
